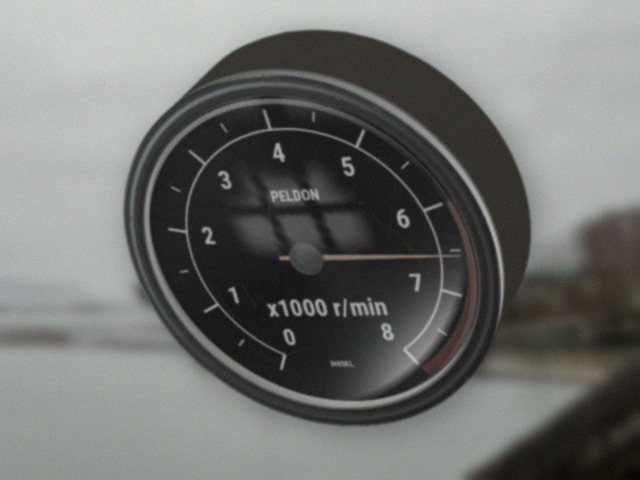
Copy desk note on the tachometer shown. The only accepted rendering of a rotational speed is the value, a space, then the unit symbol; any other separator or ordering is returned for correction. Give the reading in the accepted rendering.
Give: 6500 rpm
